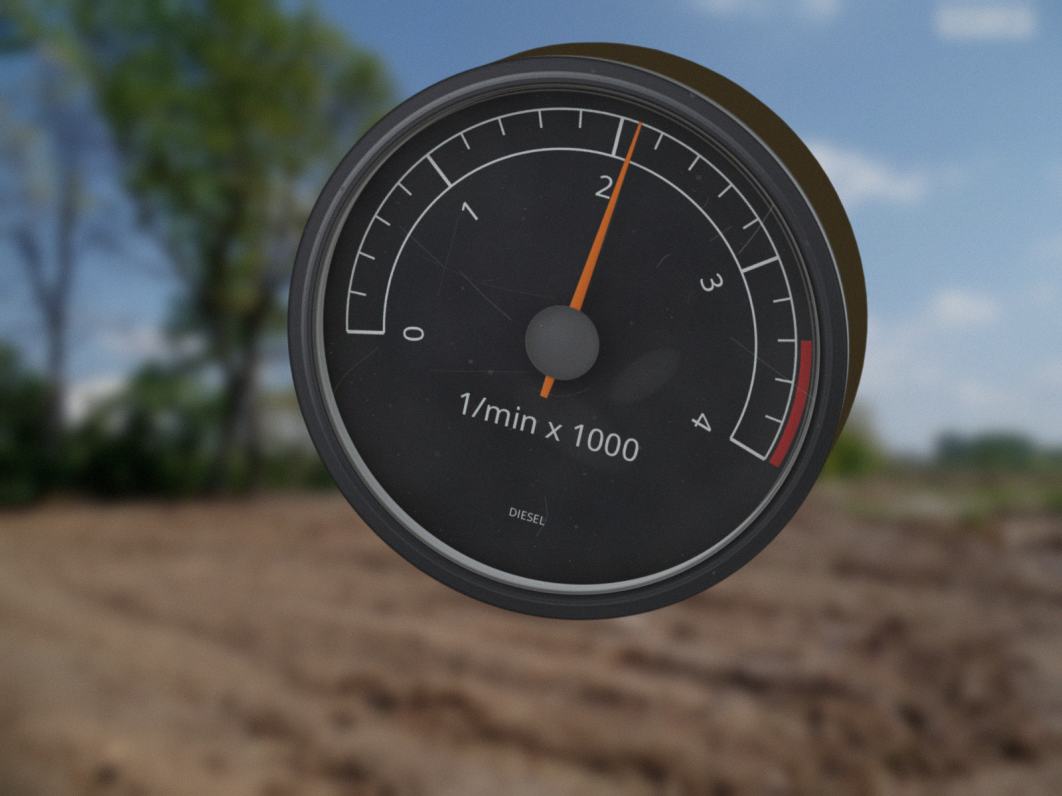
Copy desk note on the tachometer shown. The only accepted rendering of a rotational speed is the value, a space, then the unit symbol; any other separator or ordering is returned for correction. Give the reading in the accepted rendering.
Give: 2100 rpm
